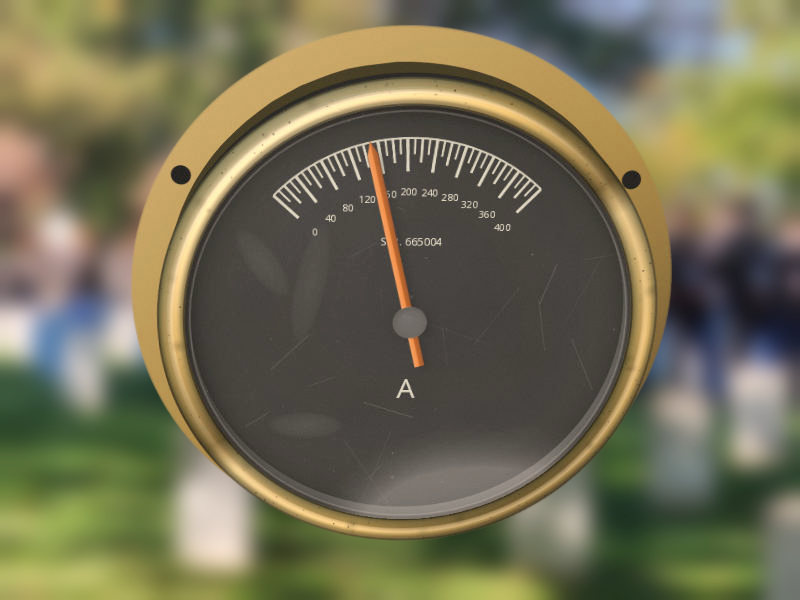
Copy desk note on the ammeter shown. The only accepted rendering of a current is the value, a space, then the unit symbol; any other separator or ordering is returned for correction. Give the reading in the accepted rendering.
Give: 150 A
